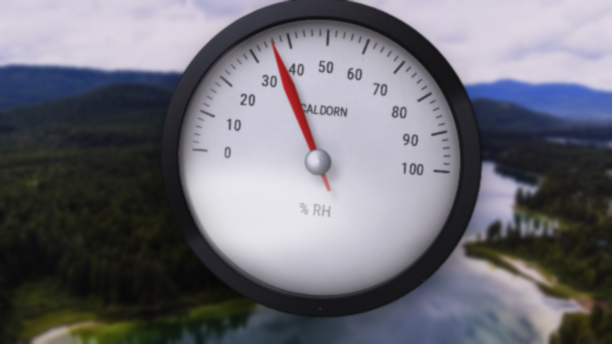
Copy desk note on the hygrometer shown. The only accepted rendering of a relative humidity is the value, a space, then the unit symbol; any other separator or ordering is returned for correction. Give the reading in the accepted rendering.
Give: 36 %
